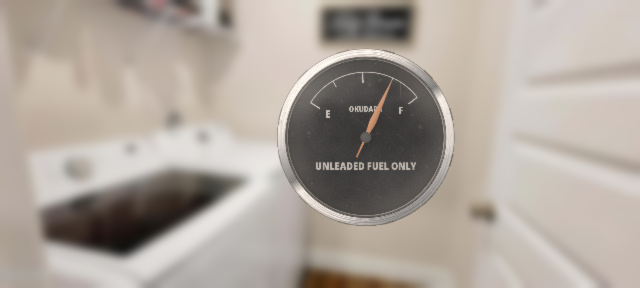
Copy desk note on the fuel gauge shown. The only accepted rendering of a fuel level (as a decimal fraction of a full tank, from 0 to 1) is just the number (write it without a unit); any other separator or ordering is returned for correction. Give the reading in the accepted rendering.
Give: 0.75
